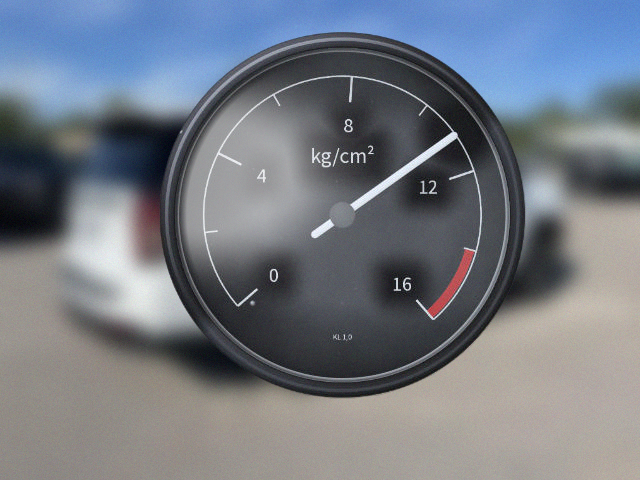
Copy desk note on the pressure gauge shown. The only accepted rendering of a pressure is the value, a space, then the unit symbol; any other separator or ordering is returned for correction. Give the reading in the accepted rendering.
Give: 11 kg/cm²
